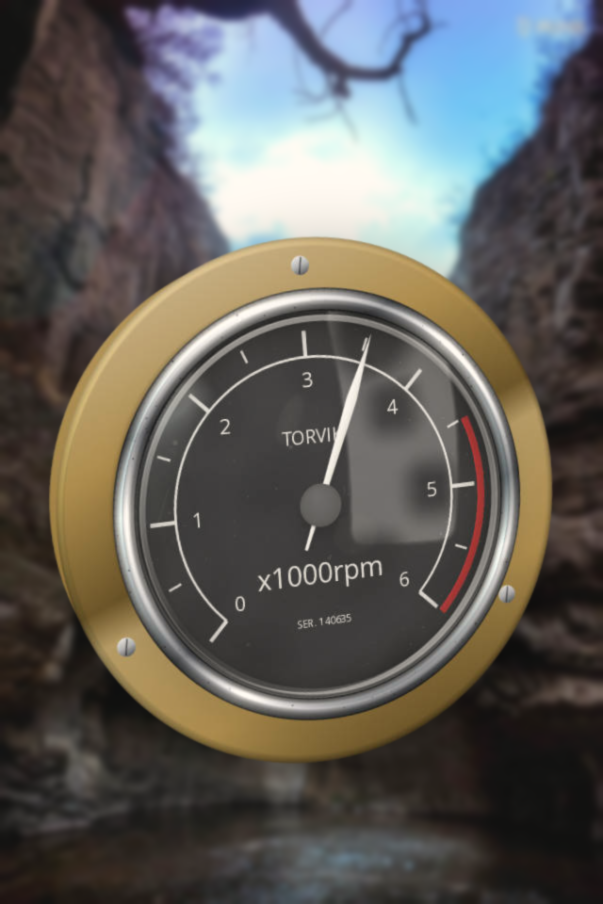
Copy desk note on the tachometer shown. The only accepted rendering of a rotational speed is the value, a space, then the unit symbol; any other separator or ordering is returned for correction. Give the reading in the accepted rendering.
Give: 3500 rpm
